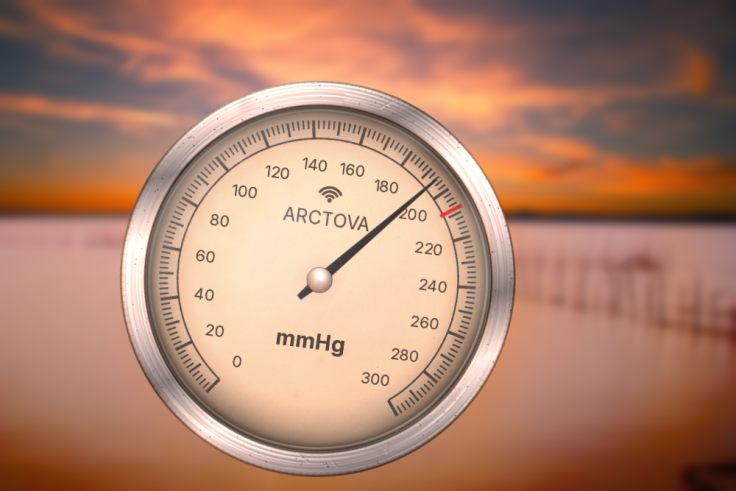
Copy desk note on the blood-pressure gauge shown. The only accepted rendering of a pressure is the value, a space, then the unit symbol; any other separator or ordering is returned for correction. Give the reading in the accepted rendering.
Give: 194 mmHg
